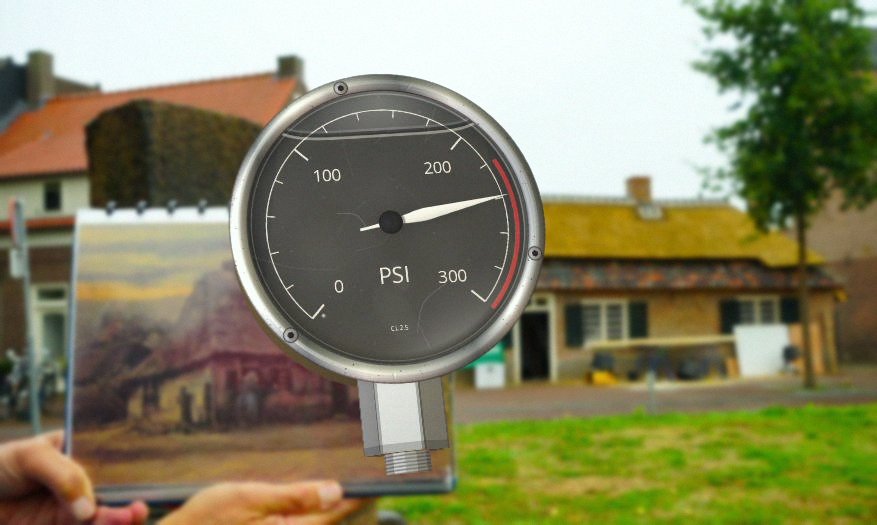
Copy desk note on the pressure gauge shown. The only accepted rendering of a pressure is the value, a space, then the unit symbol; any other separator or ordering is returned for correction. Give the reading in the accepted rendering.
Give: 240 psi
